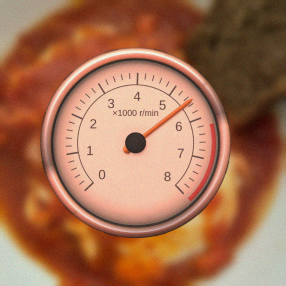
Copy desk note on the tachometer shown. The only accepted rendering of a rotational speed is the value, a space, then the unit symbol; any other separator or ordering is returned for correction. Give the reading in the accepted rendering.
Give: 5500 rpm
